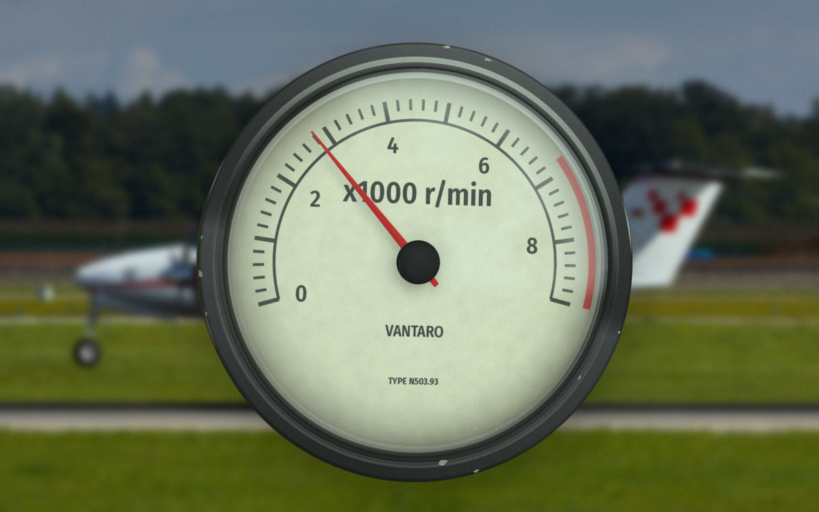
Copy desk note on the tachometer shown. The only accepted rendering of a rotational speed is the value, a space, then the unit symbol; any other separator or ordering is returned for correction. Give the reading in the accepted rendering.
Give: 2800 rpm
